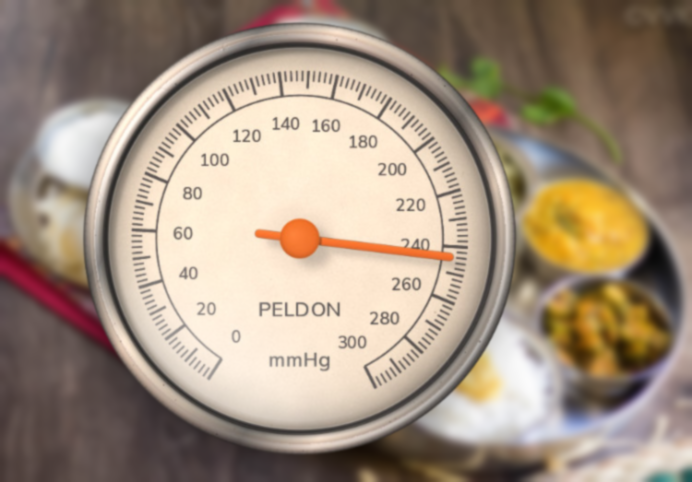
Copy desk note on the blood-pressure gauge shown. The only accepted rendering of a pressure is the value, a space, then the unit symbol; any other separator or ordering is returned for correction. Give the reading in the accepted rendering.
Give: 244 mmHg
